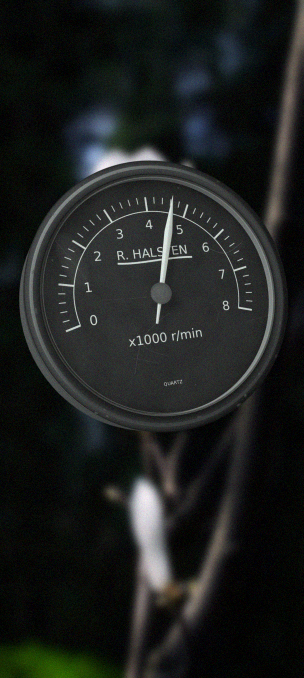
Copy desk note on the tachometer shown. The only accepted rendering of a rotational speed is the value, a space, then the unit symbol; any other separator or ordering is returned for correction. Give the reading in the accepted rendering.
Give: 4600 rpm
